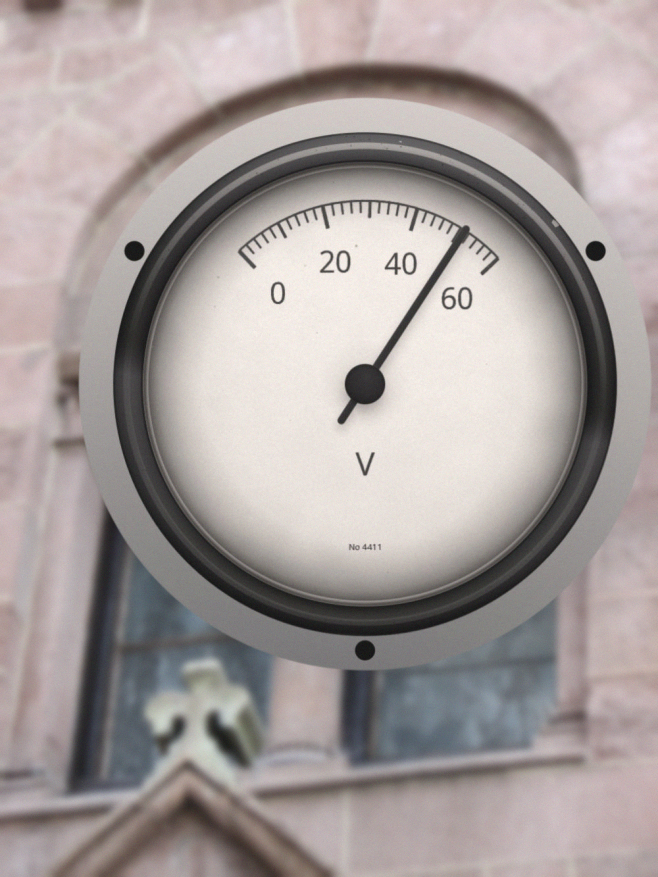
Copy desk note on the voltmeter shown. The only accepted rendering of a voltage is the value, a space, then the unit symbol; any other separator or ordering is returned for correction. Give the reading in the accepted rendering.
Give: 51 V
